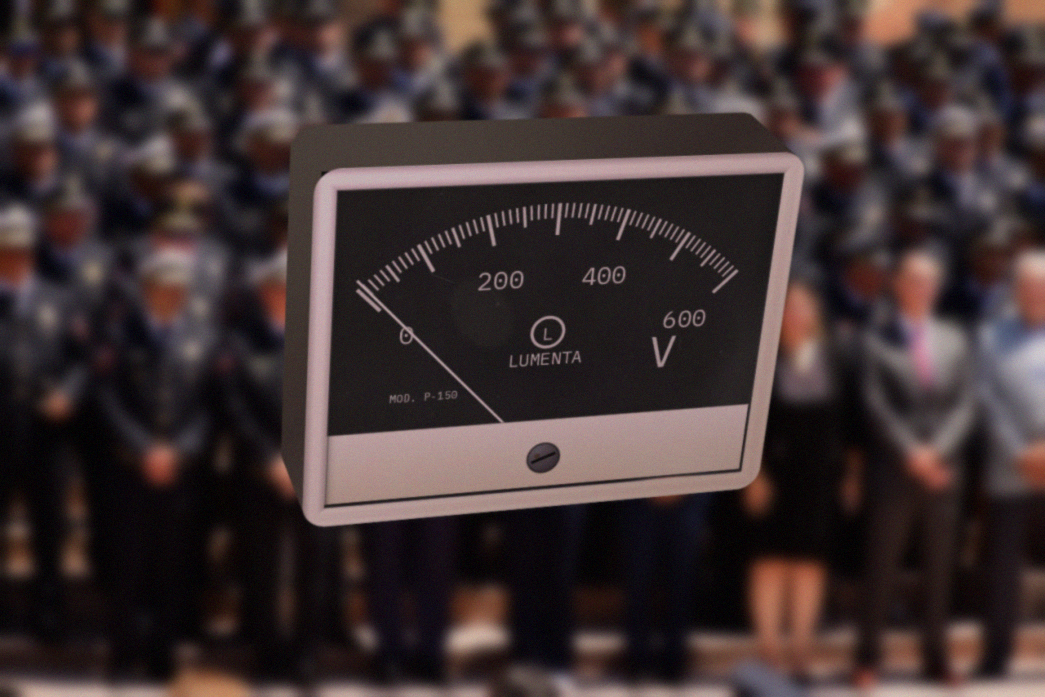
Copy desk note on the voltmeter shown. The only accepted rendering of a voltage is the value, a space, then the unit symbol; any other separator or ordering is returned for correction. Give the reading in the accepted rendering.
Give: 10 V
